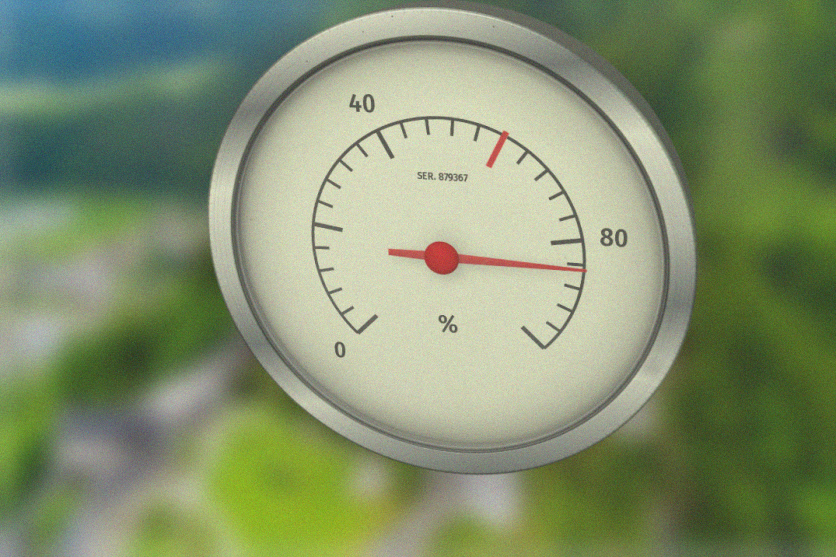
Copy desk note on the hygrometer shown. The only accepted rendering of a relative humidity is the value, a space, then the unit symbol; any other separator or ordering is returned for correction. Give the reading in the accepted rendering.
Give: 84 %
